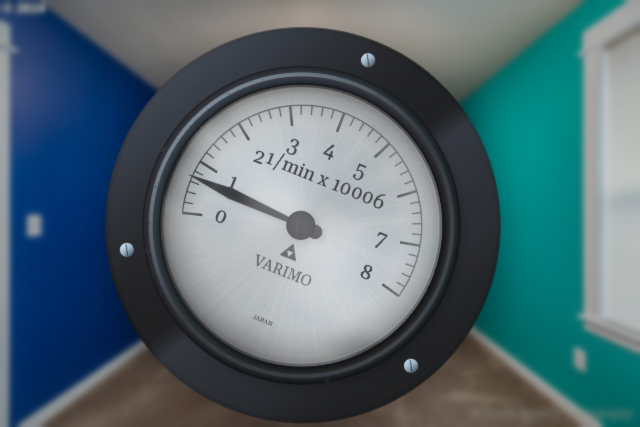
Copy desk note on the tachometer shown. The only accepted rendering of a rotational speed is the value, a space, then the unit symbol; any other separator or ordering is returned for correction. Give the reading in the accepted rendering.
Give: 700 rpm
